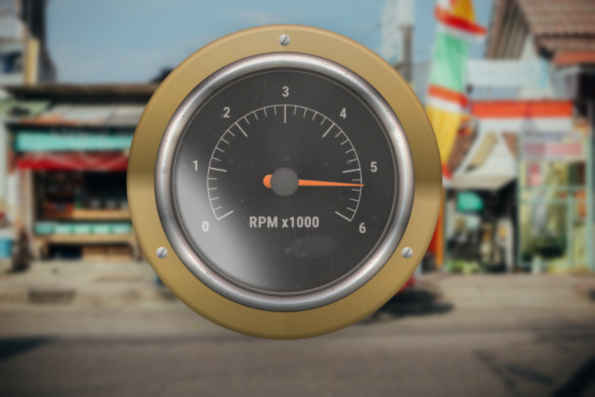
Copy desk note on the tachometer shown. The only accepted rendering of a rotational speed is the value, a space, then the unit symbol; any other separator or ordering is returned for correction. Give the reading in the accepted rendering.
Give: 5300 rpm
